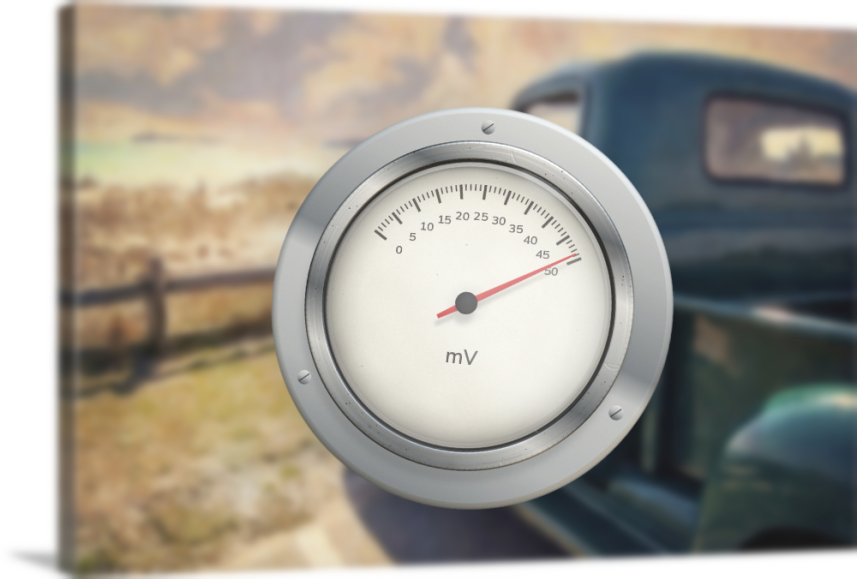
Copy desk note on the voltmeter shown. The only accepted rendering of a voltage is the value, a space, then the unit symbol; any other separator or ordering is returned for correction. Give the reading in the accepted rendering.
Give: 49 mV
